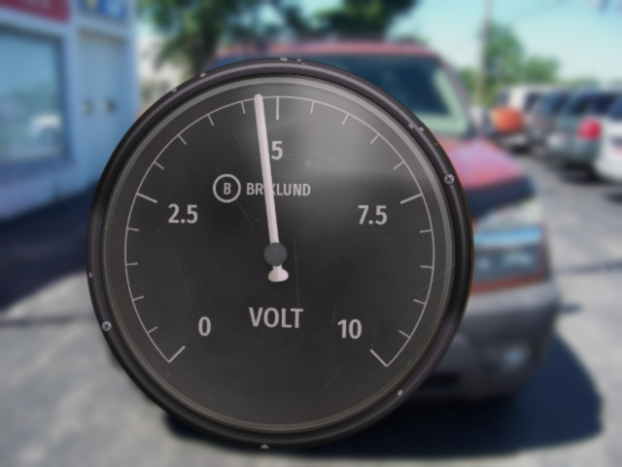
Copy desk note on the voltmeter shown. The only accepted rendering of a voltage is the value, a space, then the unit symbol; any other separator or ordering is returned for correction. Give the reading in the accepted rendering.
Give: 4.75 V
